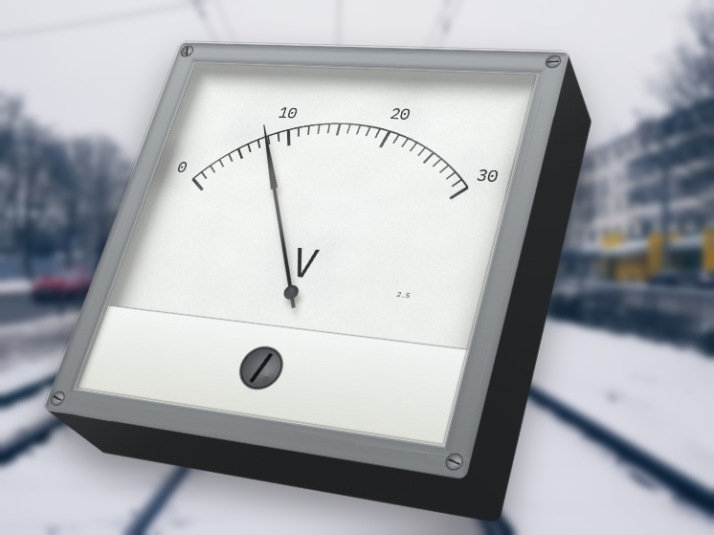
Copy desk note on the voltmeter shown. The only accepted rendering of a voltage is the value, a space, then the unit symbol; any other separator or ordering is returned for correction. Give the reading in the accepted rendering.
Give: 8 V
